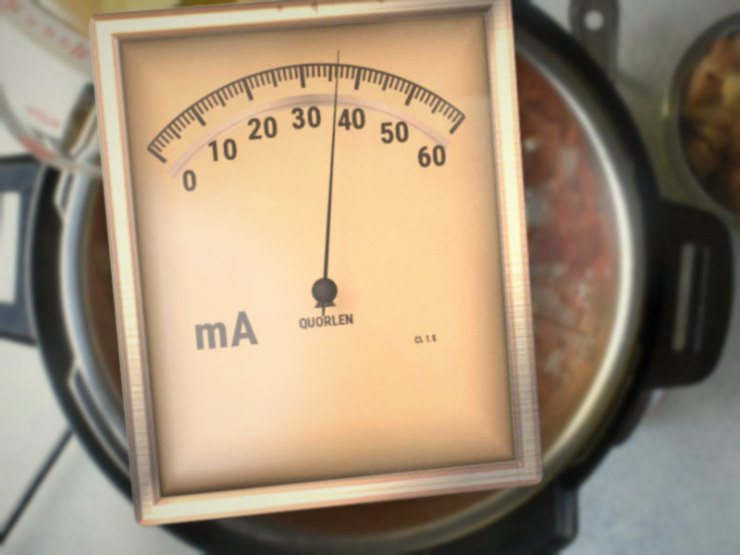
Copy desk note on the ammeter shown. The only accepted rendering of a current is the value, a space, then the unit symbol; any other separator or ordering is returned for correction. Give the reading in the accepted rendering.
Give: 36 mA
